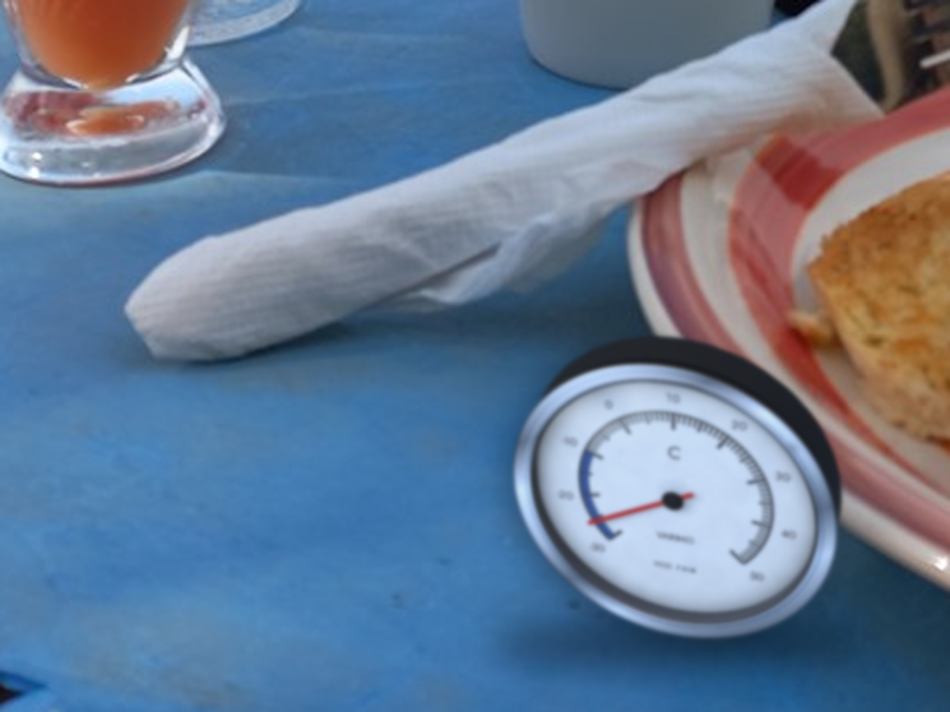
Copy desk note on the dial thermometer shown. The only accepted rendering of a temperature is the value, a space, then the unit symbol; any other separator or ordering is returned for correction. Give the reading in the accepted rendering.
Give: -25 °C
